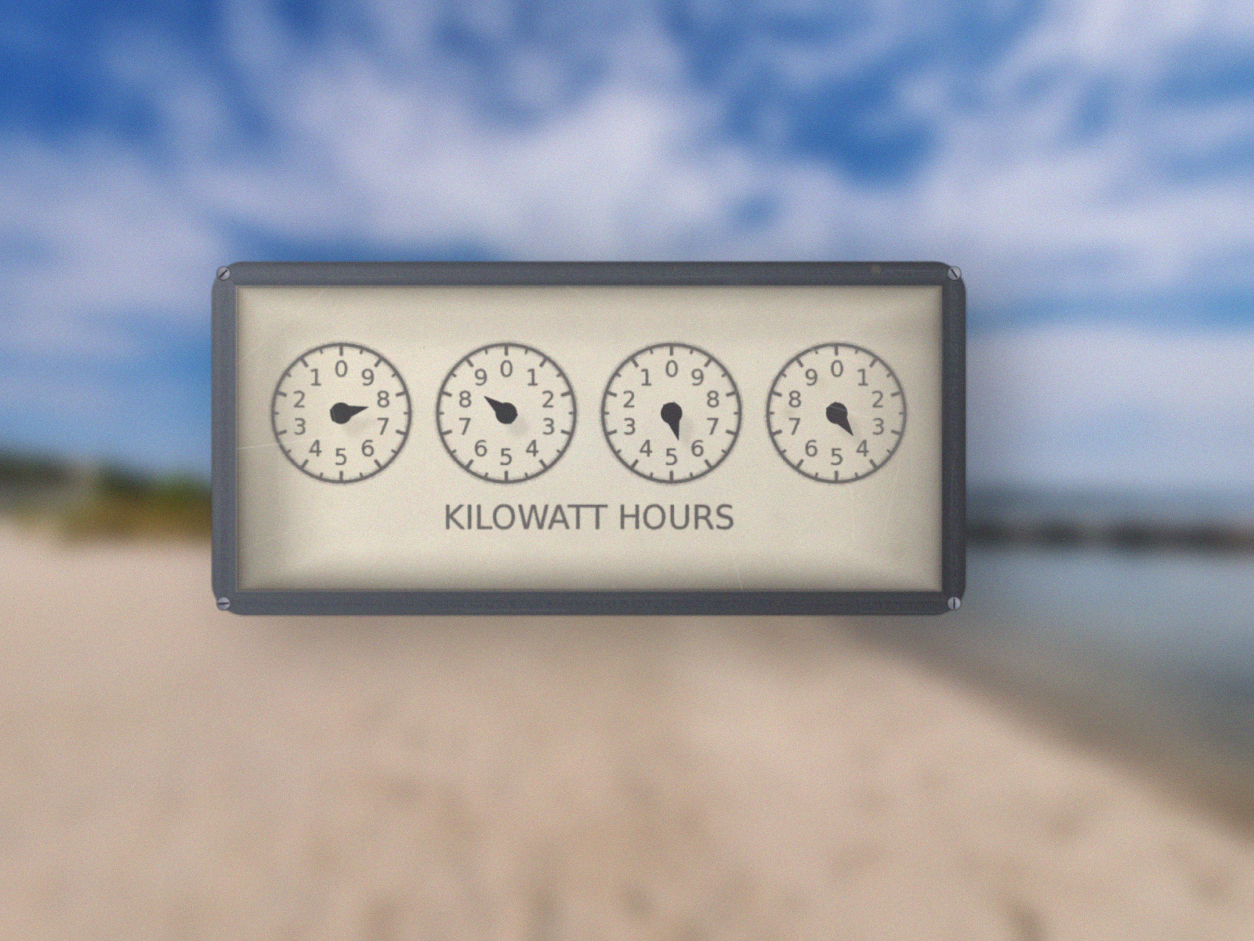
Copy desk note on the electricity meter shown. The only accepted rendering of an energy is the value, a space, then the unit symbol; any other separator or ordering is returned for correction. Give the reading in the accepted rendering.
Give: 7854 kWh
